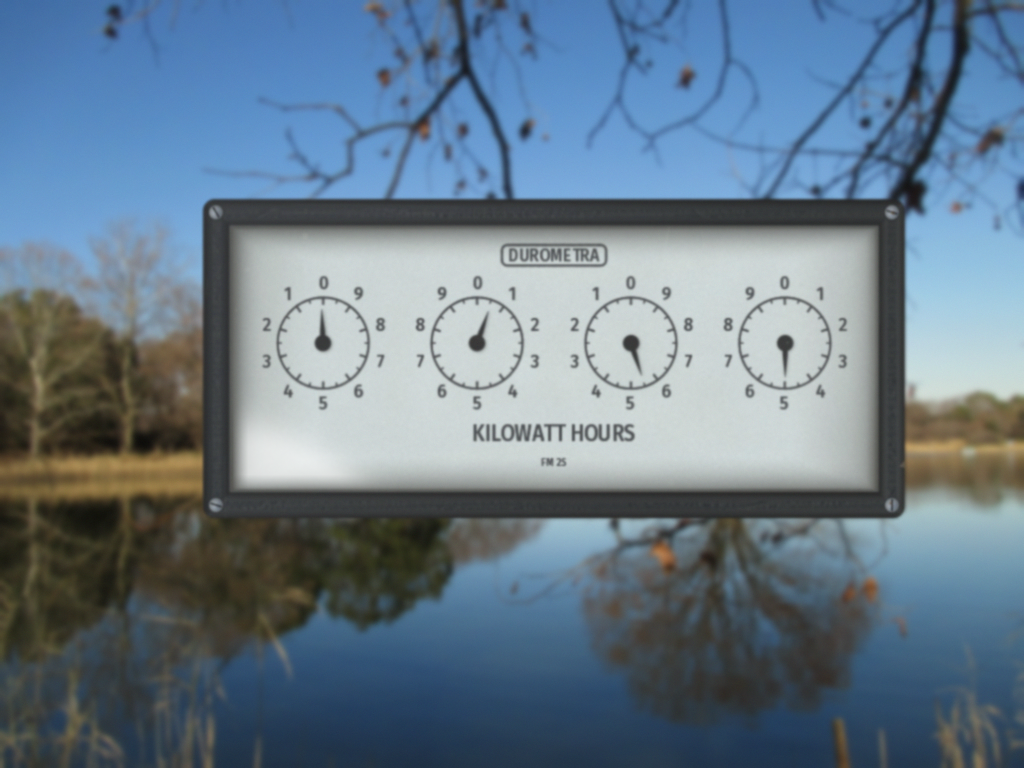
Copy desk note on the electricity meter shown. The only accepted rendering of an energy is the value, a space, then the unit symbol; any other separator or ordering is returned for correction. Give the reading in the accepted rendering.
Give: 55 kWh
